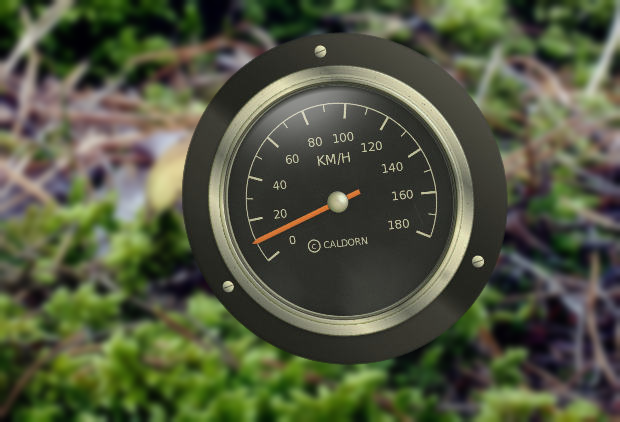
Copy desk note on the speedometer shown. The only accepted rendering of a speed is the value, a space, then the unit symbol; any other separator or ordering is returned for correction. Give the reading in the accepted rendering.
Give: 10 km/h
